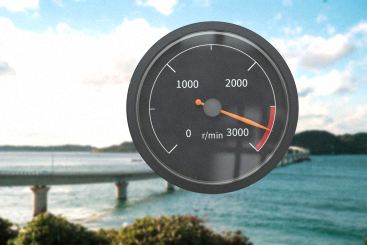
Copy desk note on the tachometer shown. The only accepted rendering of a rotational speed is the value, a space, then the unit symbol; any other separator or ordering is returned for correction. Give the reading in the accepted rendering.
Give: 2750 rpm
